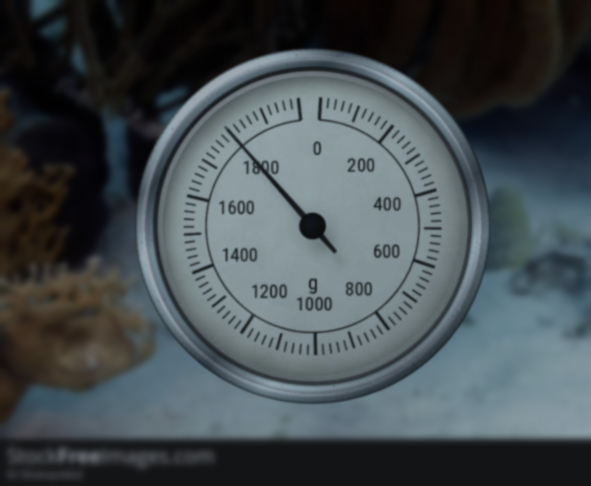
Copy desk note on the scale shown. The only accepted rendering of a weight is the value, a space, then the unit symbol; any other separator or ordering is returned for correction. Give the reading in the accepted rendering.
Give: 1800 g
